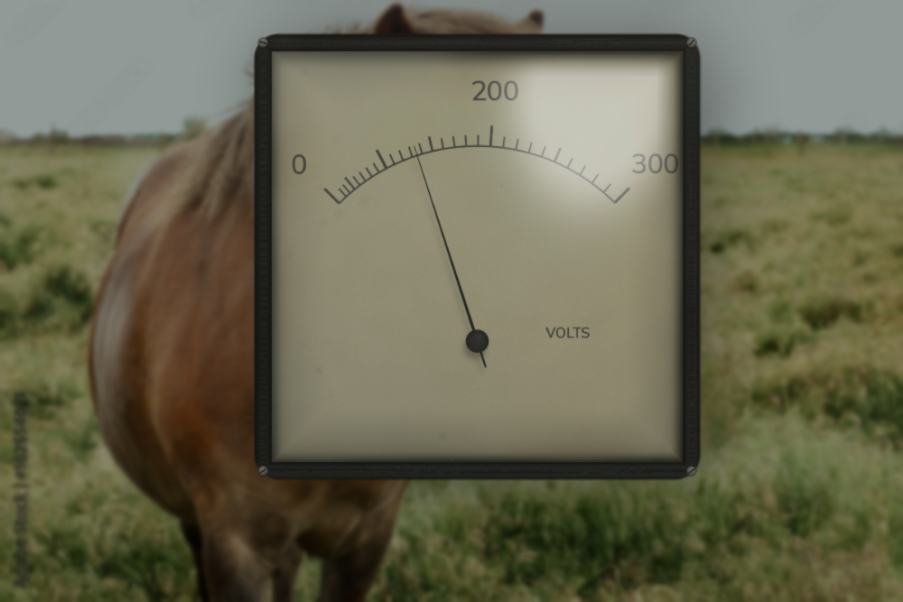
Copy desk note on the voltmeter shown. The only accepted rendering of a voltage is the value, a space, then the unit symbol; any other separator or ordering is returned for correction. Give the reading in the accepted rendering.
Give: 135 V
